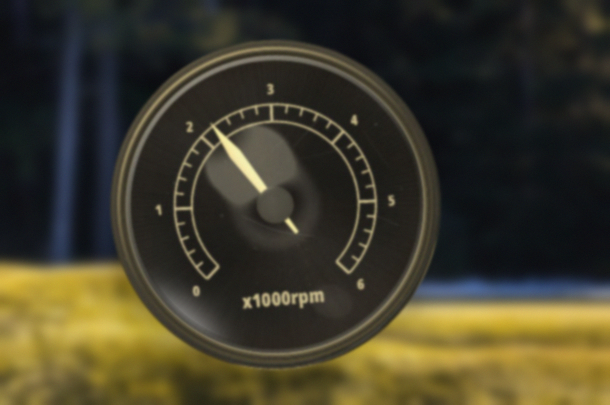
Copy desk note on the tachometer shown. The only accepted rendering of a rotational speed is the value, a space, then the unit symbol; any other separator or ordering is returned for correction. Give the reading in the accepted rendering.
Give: 2200 rpm
